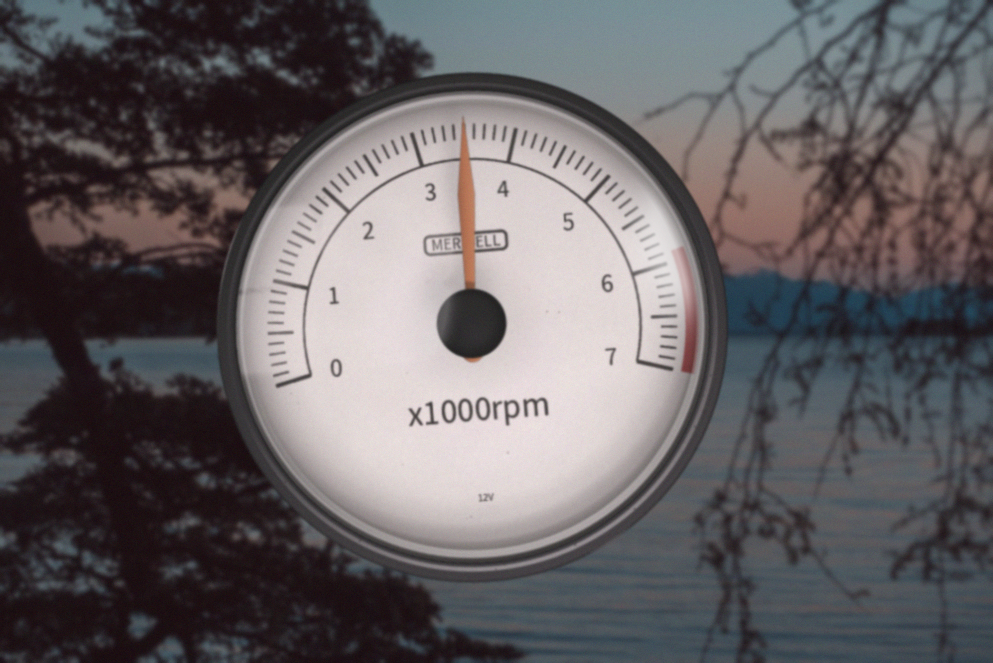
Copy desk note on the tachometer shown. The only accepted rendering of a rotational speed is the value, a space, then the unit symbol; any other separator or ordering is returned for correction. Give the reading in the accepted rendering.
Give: 3500 rpm
